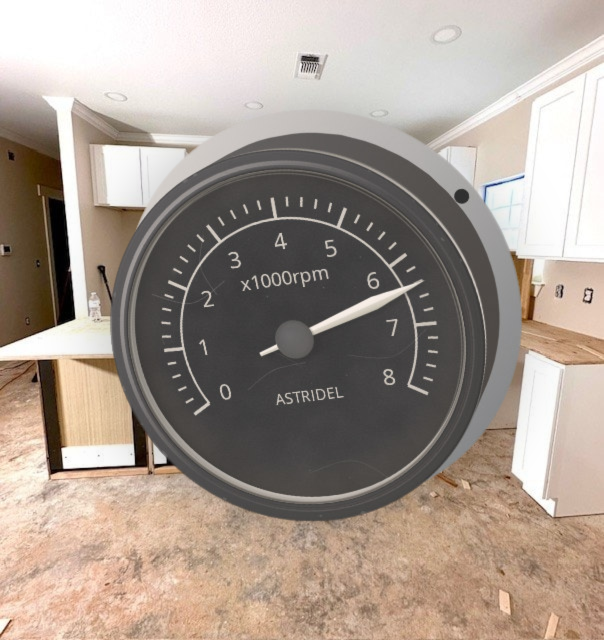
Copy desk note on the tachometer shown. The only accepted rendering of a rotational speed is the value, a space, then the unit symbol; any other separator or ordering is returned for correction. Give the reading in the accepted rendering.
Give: 6400 rpm
